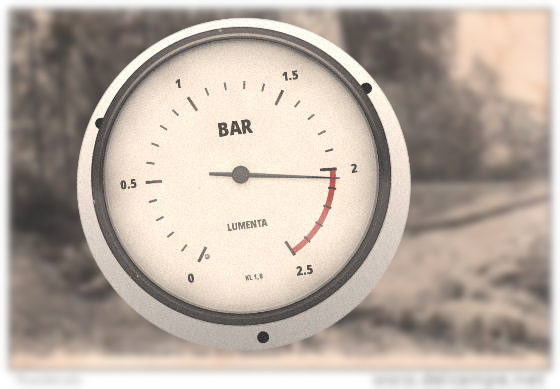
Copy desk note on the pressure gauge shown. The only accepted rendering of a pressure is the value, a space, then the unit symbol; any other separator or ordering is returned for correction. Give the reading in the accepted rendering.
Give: 2.05 bar
